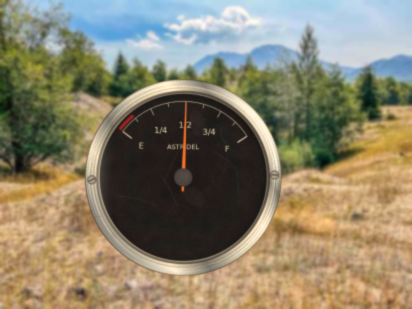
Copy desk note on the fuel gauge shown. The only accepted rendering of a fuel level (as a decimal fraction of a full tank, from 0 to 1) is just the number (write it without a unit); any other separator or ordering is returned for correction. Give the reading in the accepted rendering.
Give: 0.5
